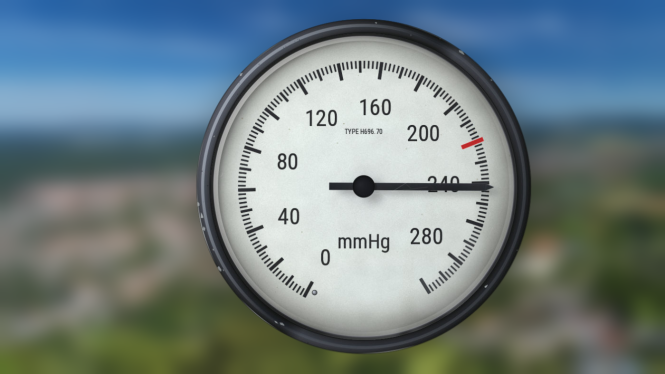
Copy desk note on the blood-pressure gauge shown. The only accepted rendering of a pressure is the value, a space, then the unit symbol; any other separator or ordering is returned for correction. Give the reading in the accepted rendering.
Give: 242 mmHg
